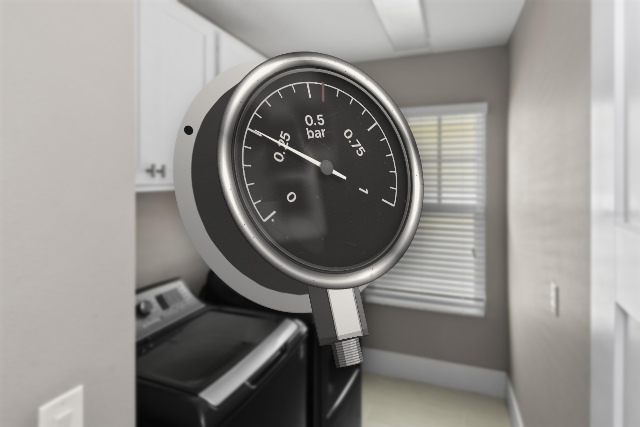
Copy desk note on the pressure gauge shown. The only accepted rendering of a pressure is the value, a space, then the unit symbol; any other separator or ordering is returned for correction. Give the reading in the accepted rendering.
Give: 0.25 bar
